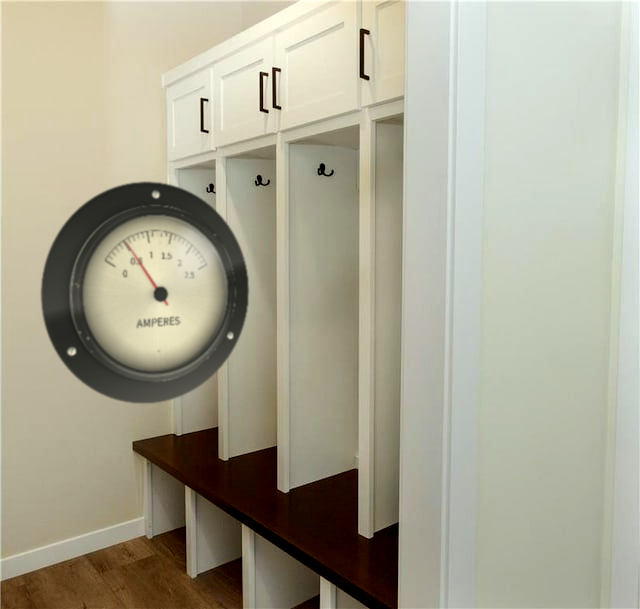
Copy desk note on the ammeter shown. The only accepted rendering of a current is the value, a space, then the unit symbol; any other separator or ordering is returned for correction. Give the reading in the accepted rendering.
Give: 0.5 A
